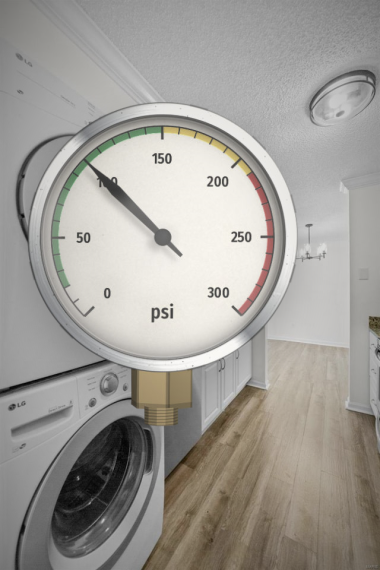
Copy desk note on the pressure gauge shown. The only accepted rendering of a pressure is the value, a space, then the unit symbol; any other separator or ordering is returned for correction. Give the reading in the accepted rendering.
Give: 100 psi
